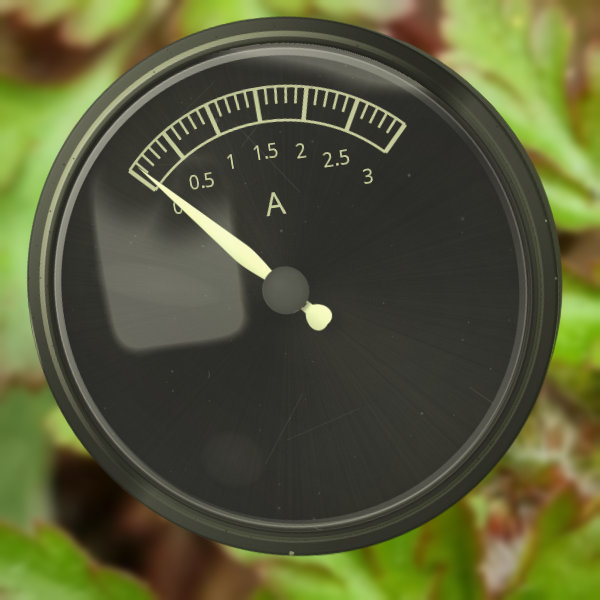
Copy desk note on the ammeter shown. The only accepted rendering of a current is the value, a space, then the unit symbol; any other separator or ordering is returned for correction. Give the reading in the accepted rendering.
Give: 0.1 A
